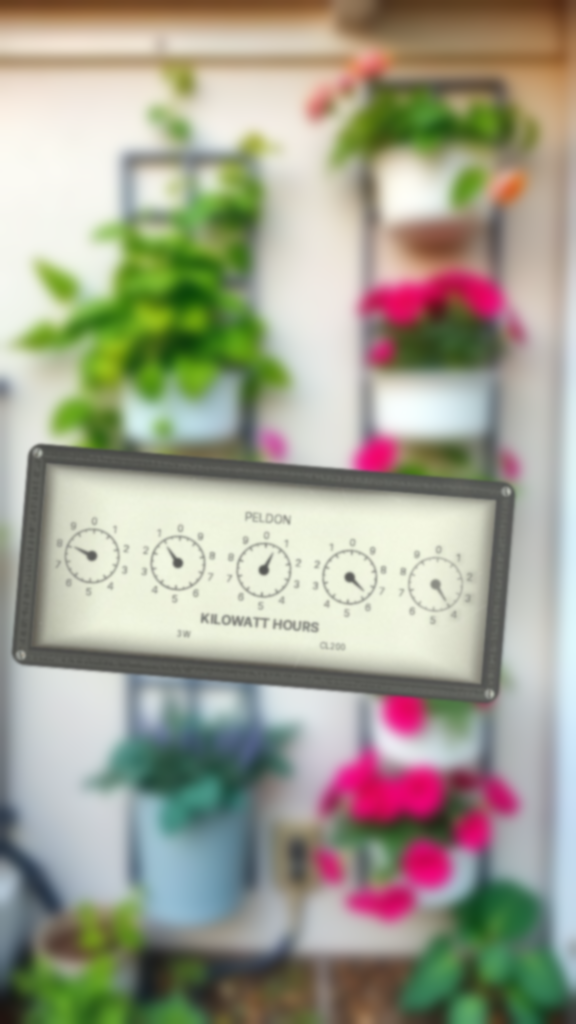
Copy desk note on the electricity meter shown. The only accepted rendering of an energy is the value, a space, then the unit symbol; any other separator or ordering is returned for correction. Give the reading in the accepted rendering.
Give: 81064 kWh
